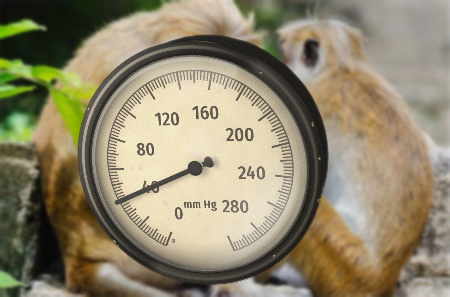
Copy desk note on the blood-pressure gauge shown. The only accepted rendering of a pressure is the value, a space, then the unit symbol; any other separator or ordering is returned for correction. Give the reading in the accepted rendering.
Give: 40 mmHg
